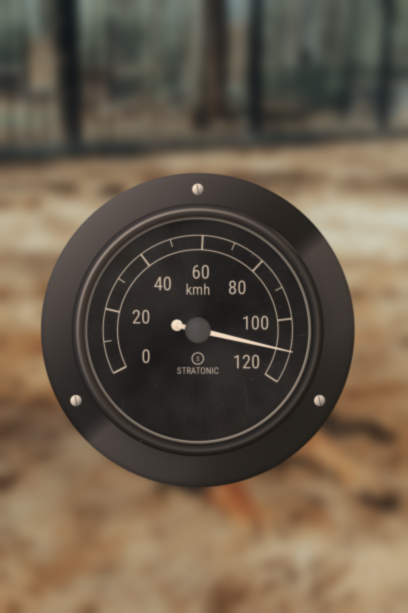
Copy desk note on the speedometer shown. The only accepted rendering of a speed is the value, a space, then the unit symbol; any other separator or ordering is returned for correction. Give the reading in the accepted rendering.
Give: 110 km/h
